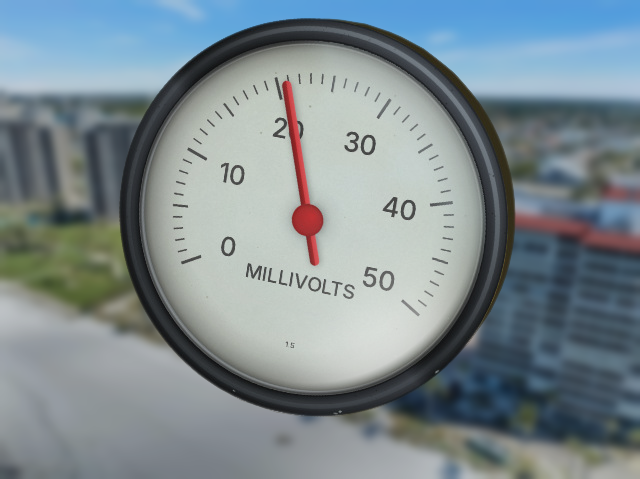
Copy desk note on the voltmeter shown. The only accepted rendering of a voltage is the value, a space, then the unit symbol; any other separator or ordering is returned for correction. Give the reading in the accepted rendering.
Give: 21 mV
